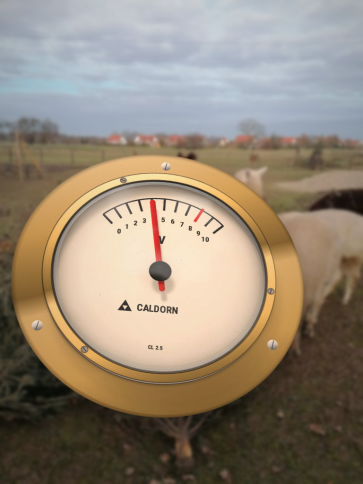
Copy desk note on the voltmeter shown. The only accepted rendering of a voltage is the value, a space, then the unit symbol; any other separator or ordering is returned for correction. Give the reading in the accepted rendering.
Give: 4 V
